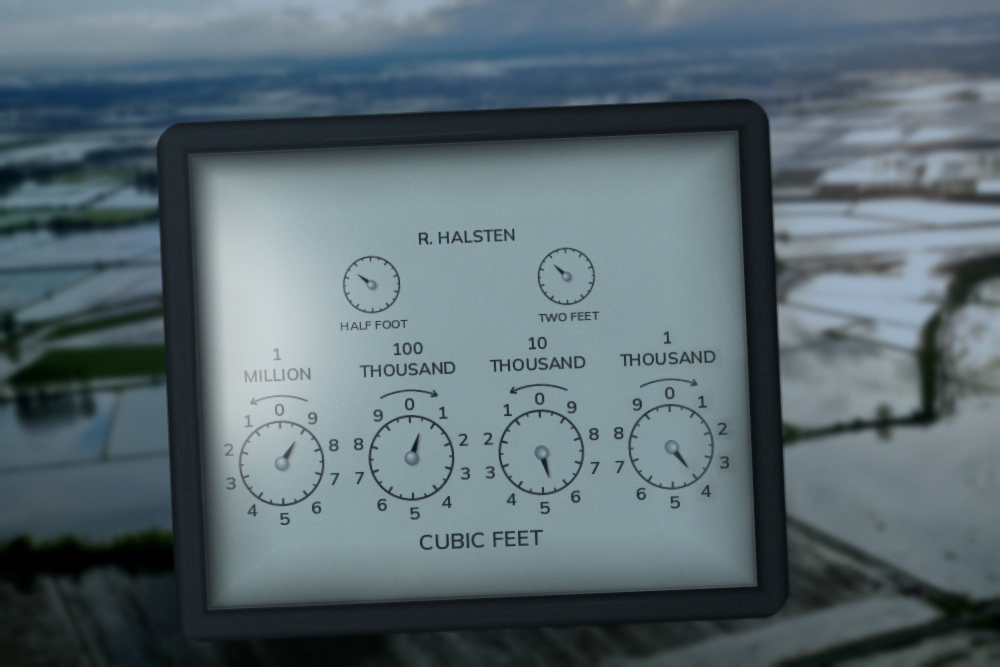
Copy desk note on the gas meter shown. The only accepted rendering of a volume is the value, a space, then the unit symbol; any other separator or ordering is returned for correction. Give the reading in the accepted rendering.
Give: 905400 ft³
